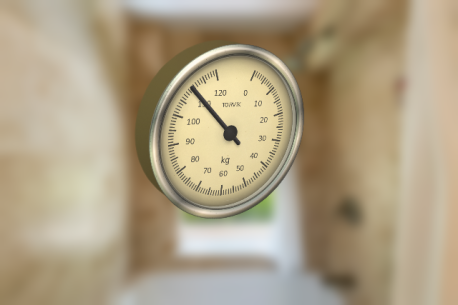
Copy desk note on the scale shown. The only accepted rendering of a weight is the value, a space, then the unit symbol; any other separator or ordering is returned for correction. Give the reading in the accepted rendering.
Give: 110 kg
